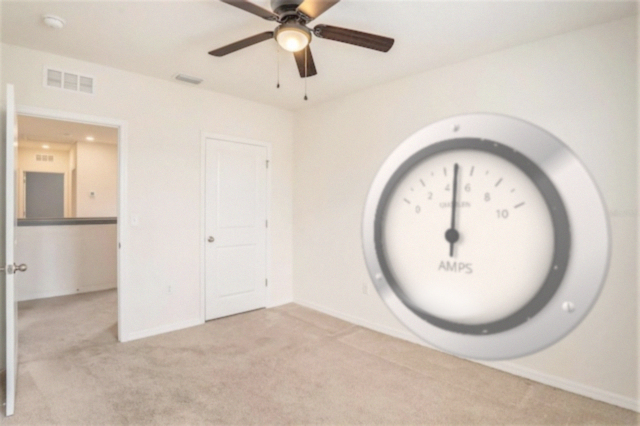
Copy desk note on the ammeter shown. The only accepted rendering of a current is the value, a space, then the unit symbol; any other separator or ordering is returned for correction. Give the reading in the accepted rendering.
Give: 5 A
